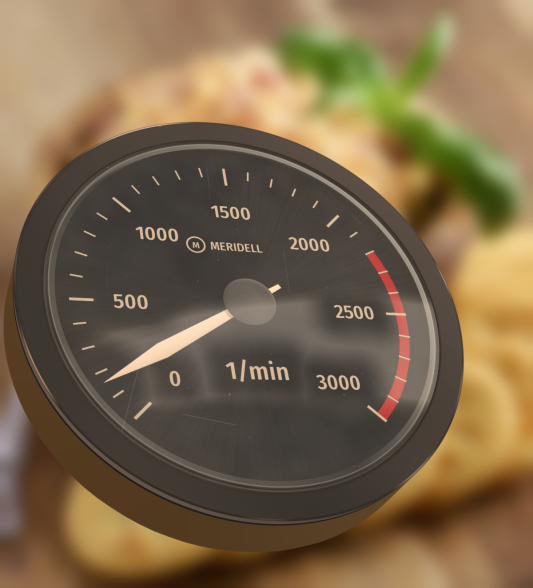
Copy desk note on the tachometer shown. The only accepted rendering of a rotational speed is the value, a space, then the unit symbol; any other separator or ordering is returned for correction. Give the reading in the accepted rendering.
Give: 150 rpm
